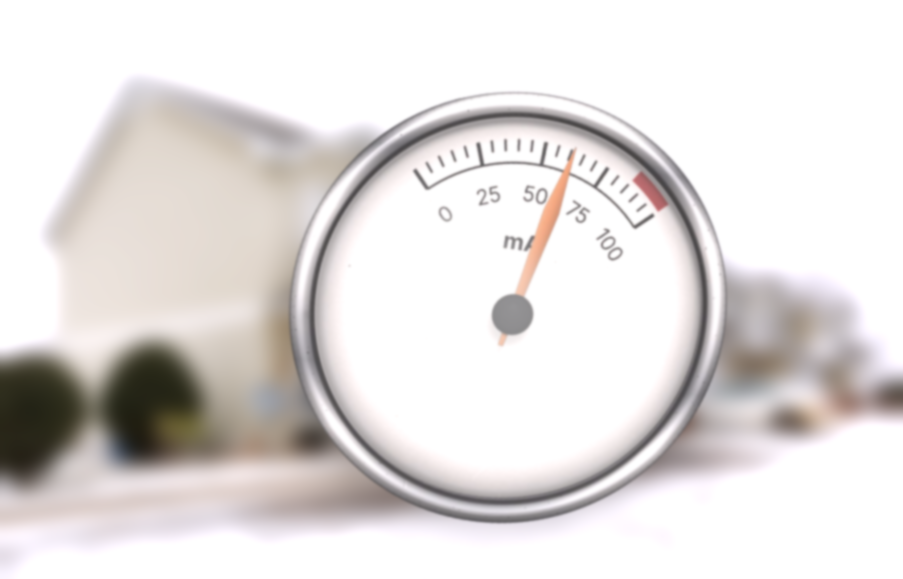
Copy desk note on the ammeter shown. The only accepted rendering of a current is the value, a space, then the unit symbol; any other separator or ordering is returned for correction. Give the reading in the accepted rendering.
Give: 60 mA
